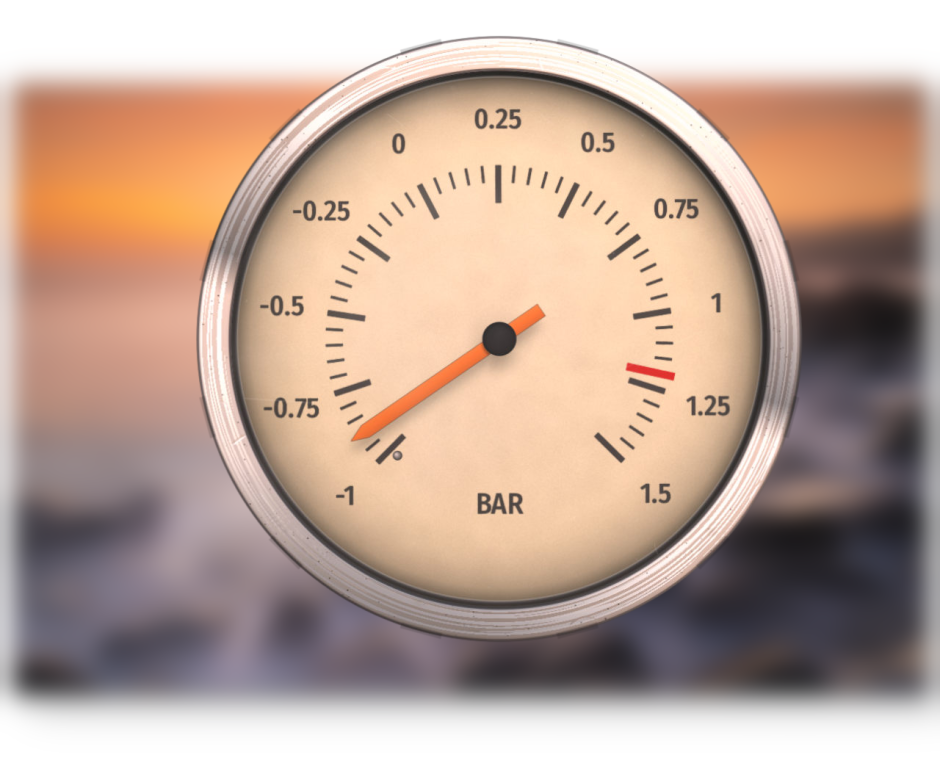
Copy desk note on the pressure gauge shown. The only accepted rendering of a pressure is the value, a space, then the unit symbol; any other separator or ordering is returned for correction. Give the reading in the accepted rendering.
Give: -0.9 bar
